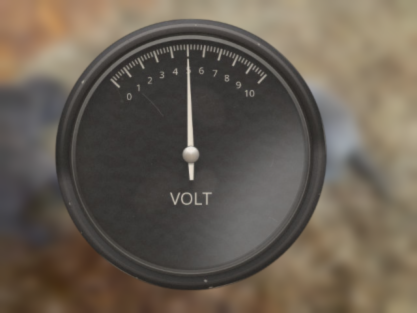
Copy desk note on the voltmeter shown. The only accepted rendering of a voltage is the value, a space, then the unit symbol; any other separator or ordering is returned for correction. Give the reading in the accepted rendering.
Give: 5 V
